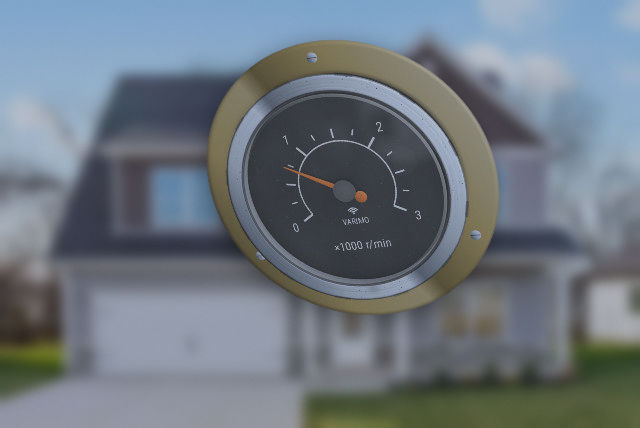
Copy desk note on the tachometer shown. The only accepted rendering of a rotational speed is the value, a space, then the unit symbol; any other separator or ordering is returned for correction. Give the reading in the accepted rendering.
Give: 750 rpm
